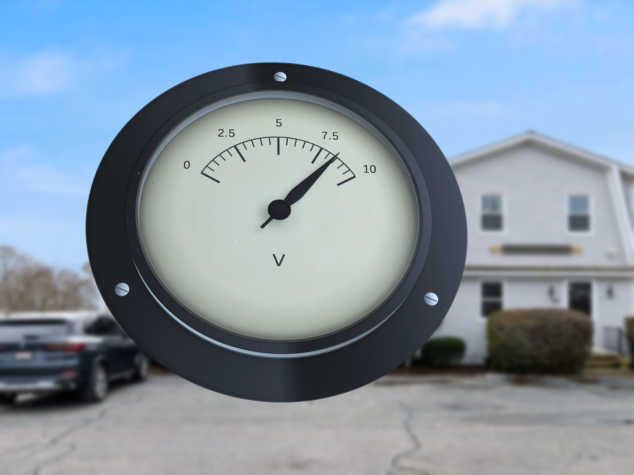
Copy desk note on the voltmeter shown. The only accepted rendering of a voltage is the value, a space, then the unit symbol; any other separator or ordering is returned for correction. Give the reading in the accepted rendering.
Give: 8.5 V
